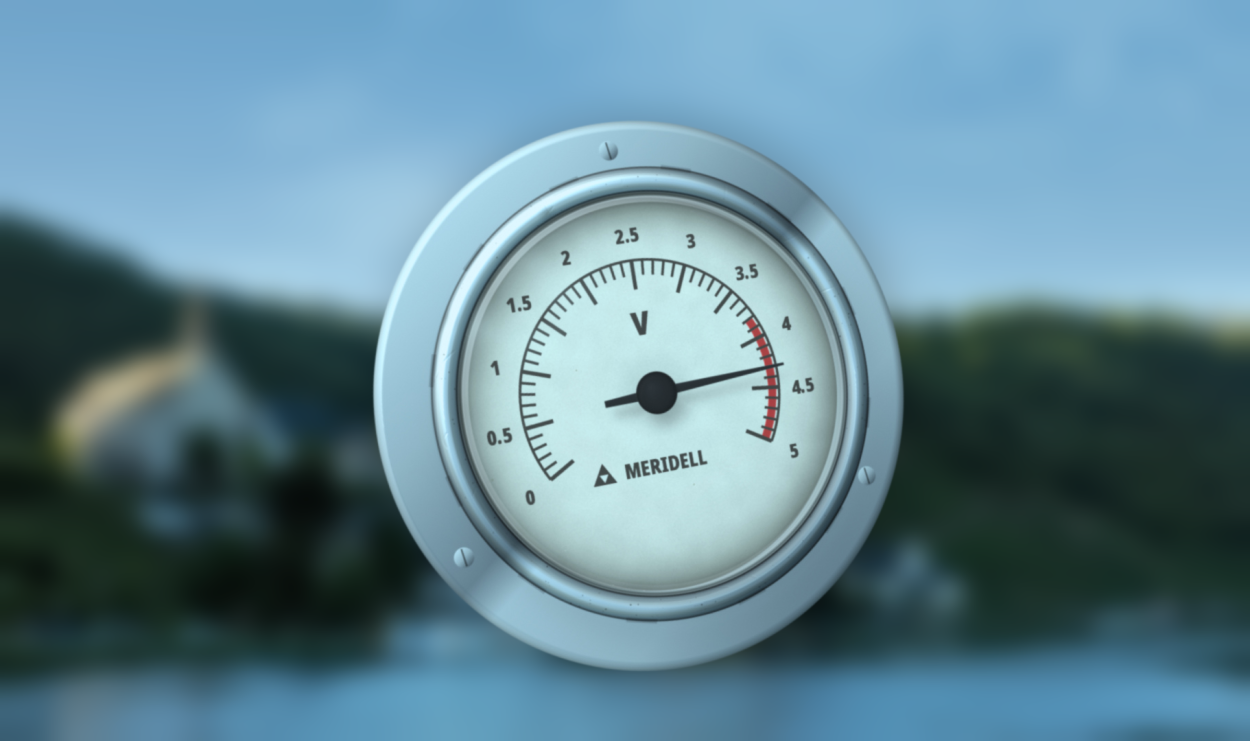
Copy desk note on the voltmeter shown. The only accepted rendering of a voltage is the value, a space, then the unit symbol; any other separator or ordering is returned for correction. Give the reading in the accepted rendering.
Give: 4.3 V
